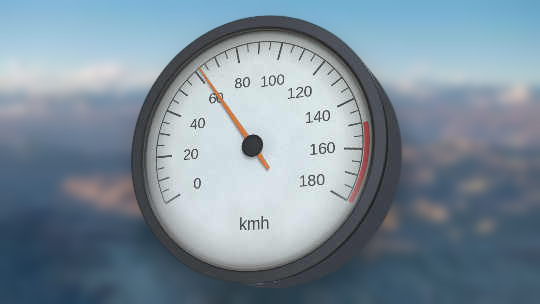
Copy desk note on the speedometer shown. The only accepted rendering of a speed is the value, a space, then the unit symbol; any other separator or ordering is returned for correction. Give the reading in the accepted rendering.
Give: 62.5 km/h
